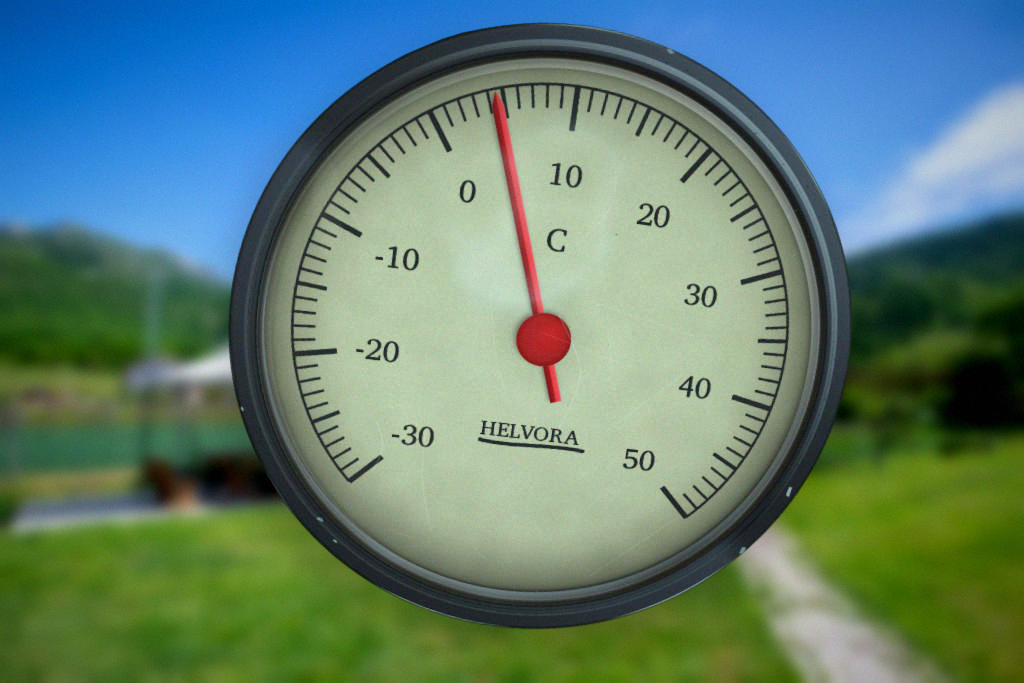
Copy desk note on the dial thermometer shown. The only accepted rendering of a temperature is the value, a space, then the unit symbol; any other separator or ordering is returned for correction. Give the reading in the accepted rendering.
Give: 4.5 °C
